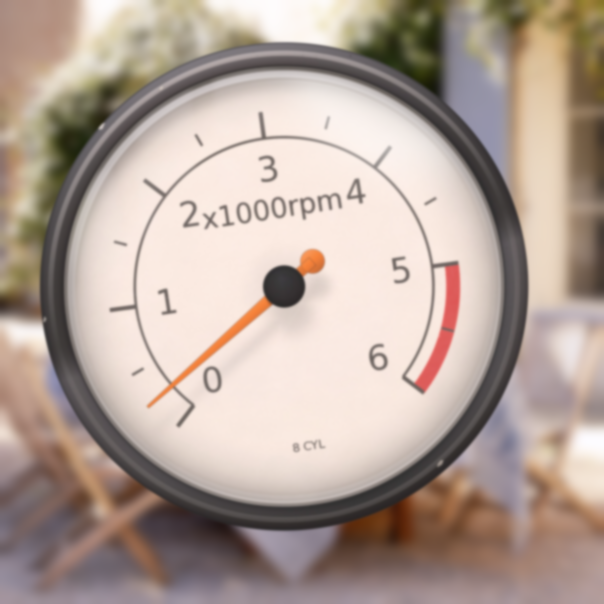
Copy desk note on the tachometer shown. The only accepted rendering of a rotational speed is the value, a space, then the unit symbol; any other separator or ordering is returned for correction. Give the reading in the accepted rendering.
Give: 250 rpm
